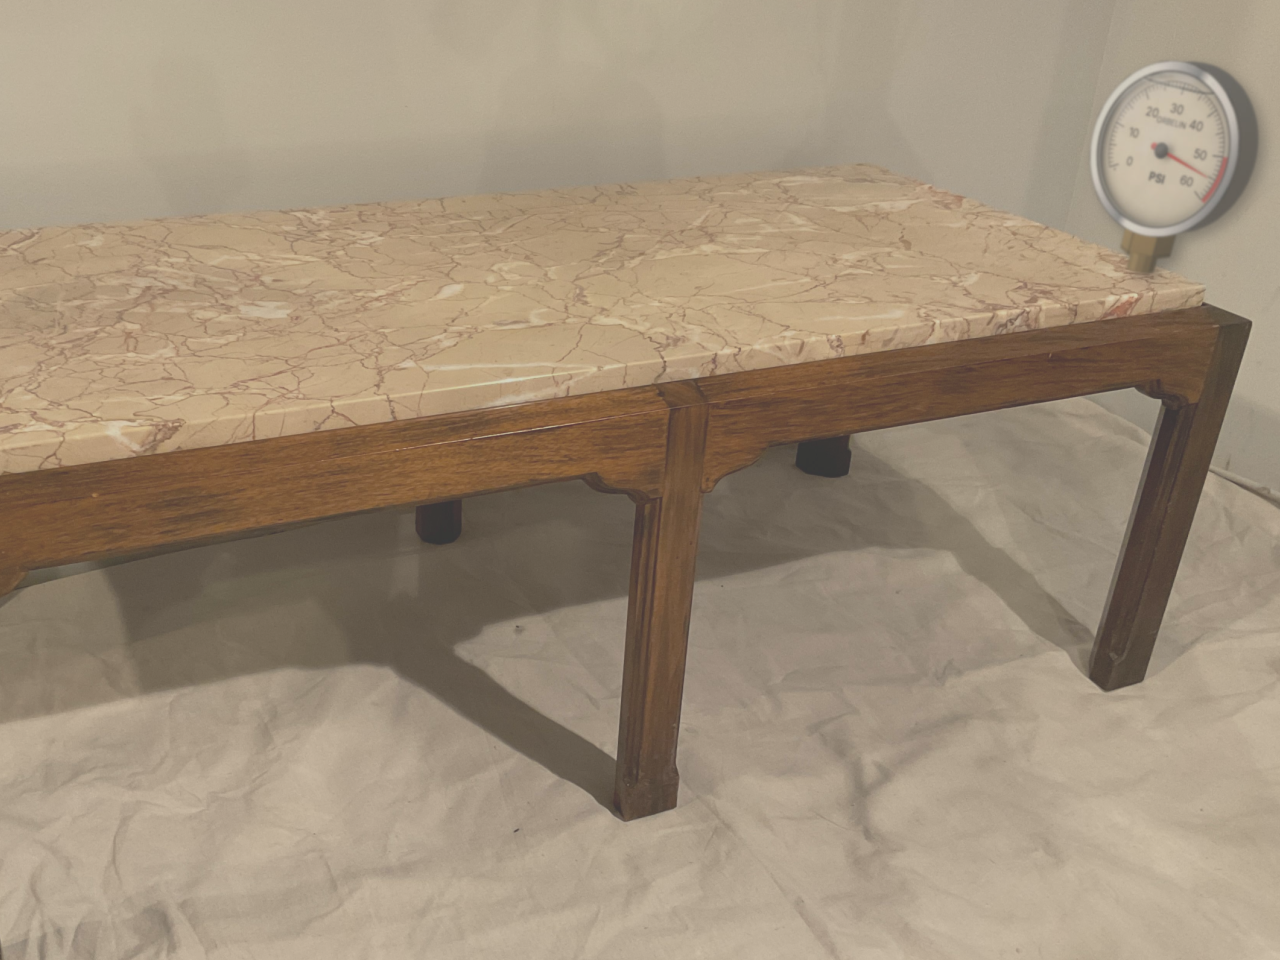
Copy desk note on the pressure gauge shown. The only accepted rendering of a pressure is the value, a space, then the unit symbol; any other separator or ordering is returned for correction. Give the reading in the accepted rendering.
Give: 55 psi
